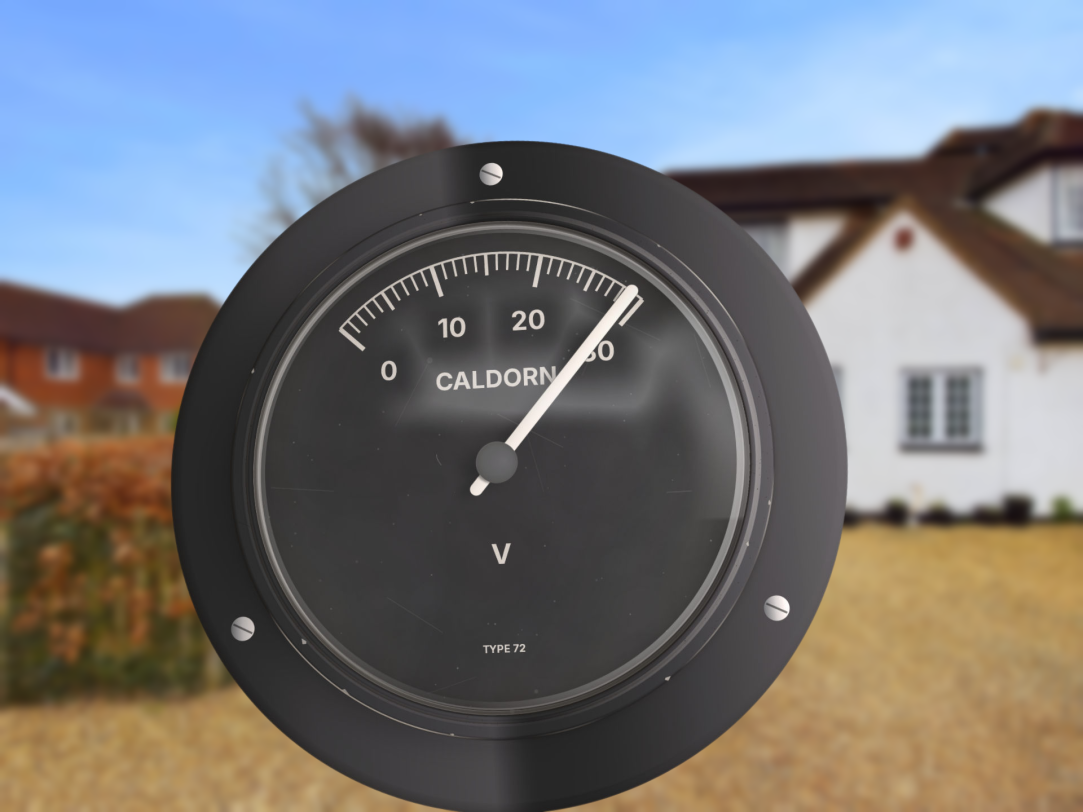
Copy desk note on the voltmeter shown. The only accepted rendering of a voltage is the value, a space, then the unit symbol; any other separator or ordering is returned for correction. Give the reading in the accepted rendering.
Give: 29 V
